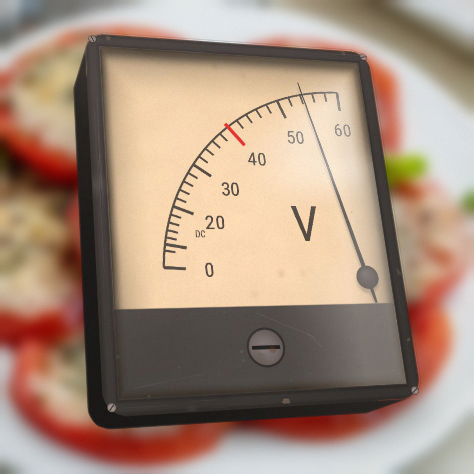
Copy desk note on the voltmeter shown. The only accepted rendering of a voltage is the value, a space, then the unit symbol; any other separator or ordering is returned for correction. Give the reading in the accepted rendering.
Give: 54 V
